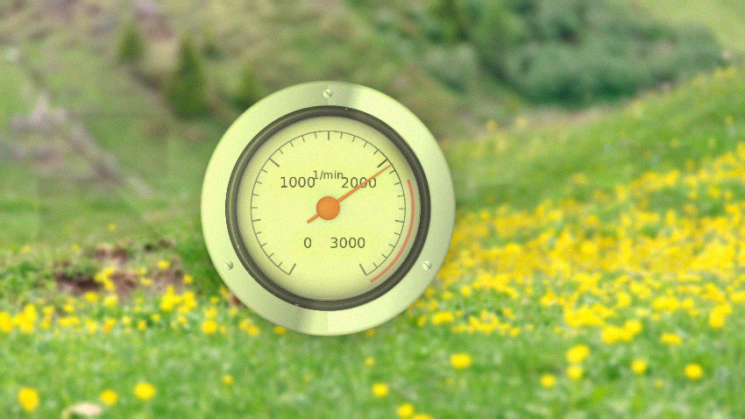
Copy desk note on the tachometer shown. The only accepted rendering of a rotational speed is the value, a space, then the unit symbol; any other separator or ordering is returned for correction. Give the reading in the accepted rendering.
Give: 2050 rpm
